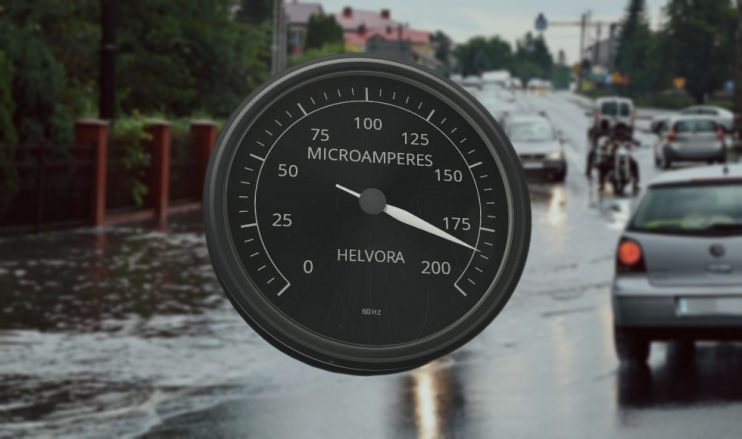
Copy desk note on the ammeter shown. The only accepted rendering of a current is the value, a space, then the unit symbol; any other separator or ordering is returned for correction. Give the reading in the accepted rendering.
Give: 185 µA
